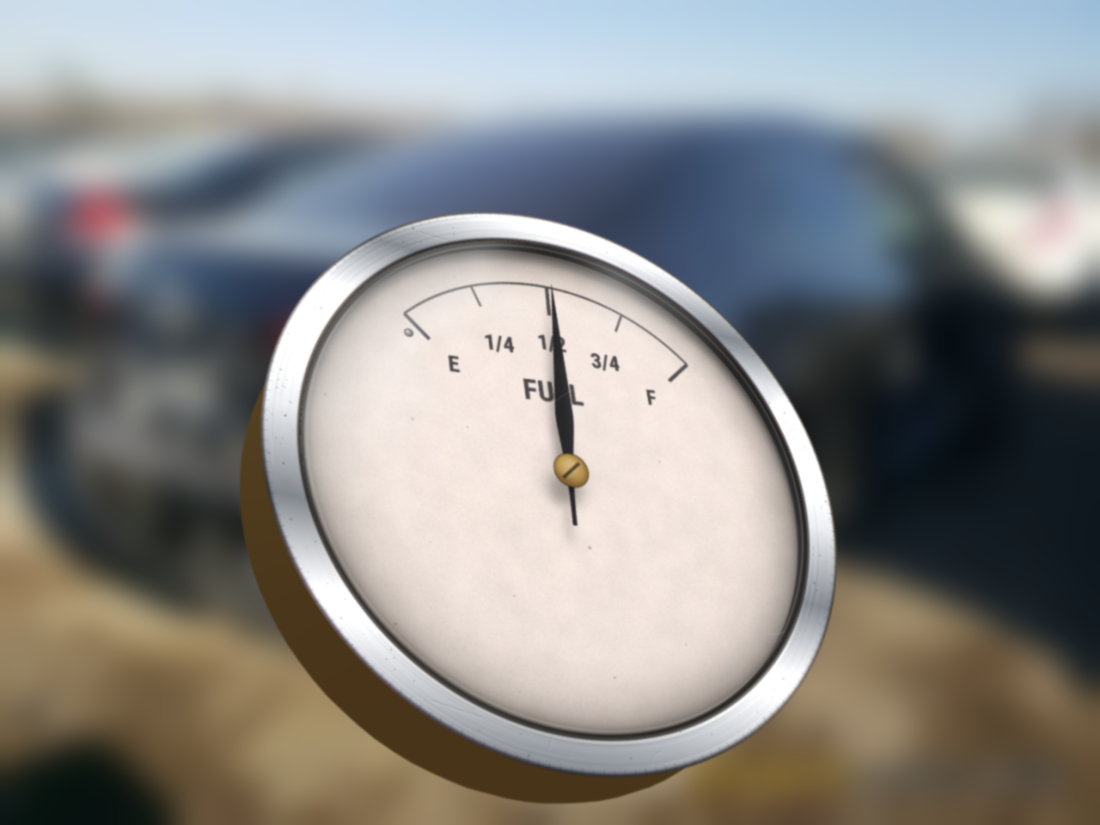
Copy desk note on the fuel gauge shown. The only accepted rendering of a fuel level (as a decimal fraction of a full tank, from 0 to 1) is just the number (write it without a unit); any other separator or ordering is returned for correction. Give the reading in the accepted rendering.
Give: 0.5
